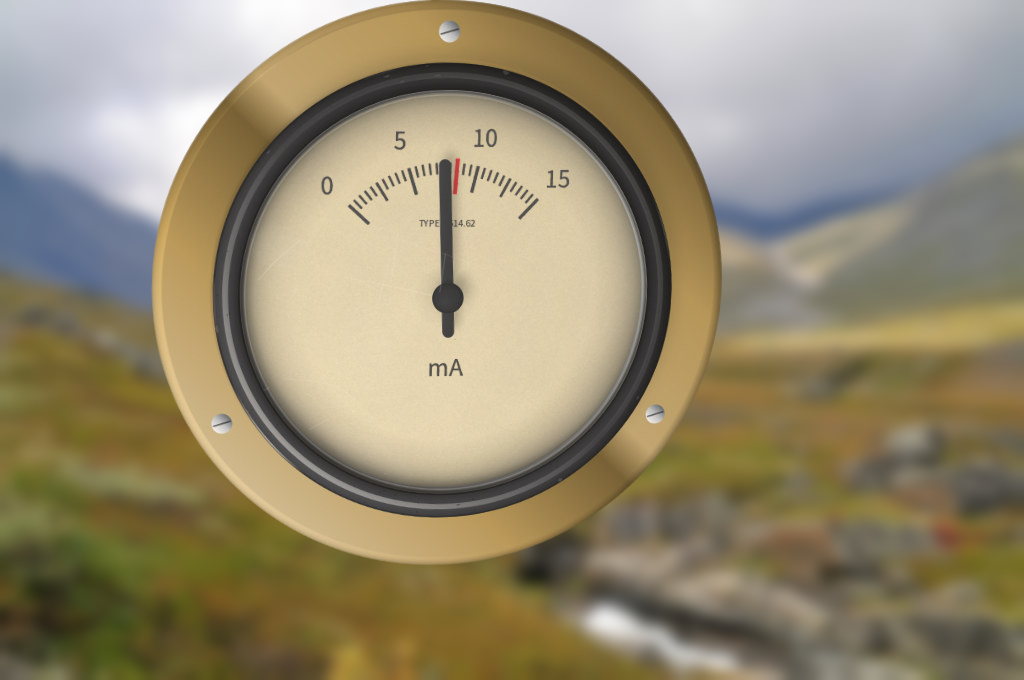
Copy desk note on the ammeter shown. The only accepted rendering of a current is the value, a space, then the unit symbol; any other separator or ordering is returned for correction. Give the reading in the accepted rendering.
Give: 7.5 mA
